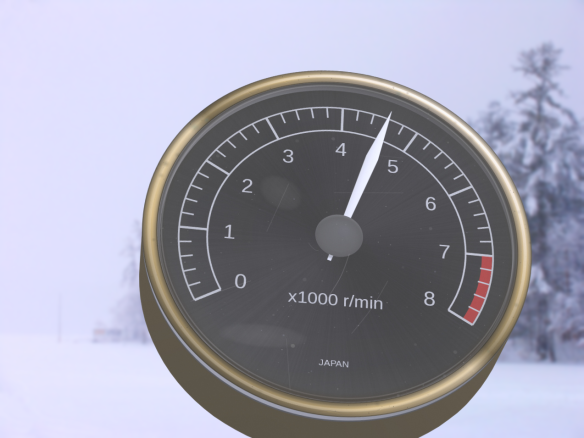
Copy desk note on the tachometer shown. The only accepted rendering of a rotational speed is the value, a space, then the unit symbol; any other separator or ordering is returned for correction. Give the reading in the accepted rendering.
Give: 4600 rpm
